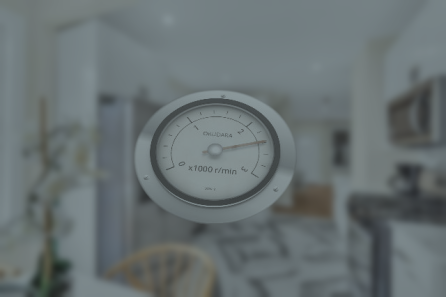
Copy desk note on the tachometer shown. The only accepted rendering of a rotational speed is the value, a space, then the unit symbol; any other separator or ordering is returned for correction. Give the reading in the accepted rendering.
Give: 2400 rpm
